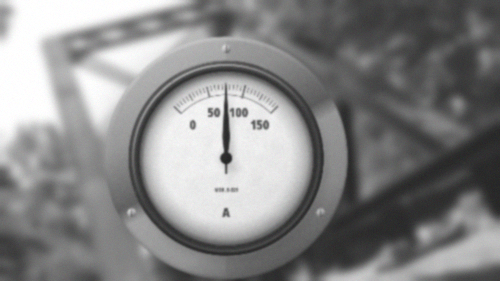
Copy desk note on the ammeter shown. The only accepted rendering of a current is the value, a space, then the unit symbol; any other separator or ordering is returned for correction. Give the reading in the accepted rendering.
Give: 75 A
